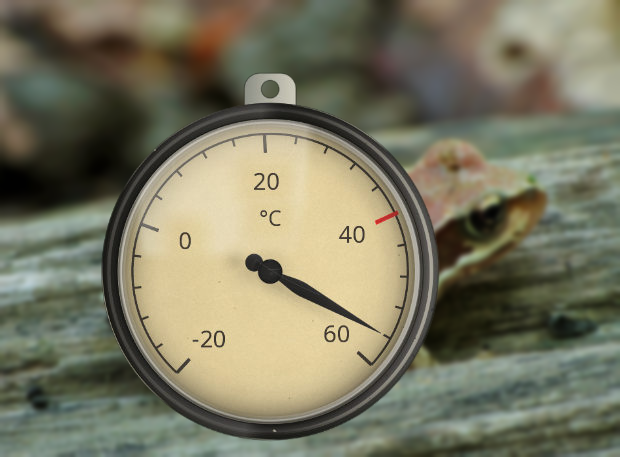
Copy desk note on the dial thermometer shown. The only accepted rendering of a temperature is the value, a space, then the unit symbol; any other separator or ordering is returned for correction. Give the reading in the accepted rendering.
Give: 56 °C
